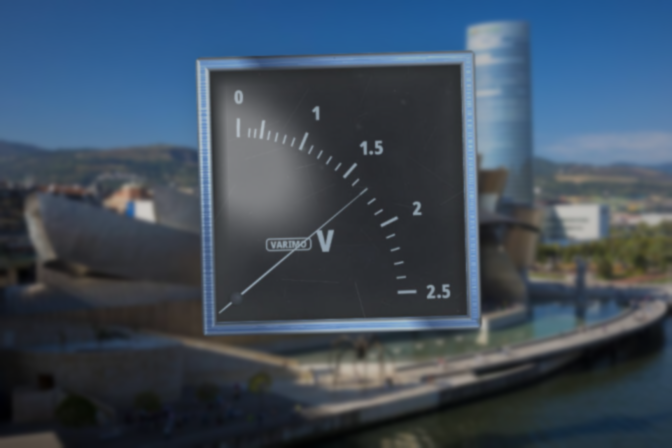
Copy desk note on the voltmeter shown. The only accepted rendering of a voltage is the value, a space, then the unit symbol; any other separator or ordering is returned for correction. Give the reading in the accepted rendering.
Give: 1.7 V
